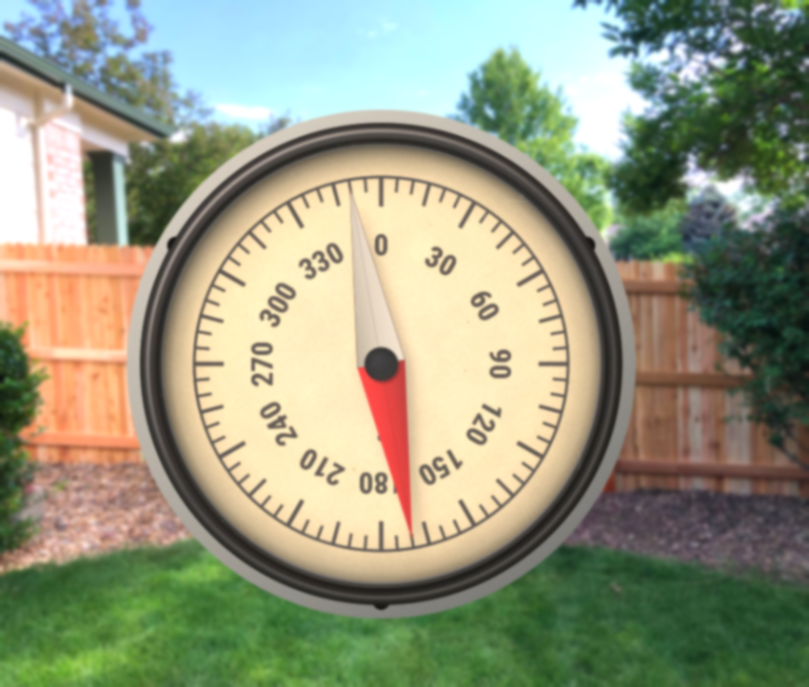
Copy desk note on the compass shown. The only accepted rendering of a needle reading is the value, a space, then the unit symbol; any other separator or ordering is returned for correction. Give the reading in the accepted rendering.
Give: 170 °
